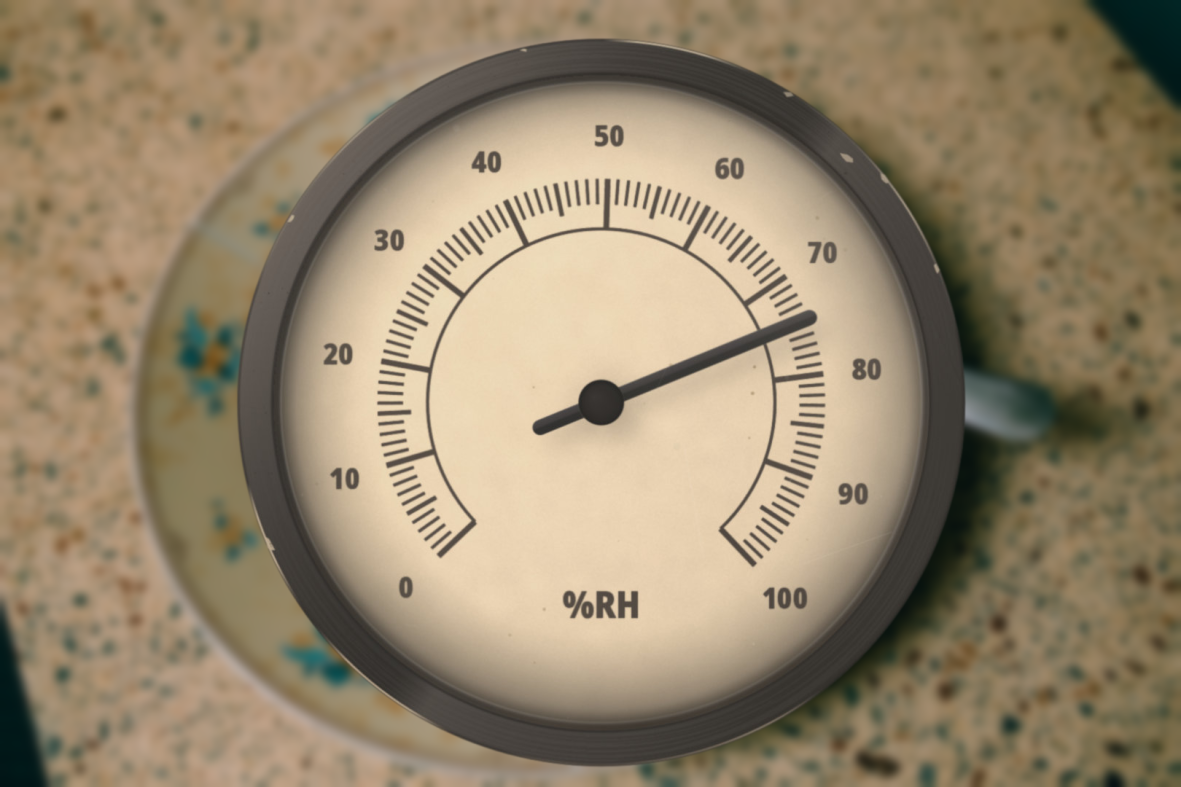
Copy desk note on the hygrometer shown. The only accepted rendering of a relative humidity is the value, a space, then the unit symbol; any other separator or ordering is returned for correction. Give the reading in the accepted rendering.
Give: 74.5 %
